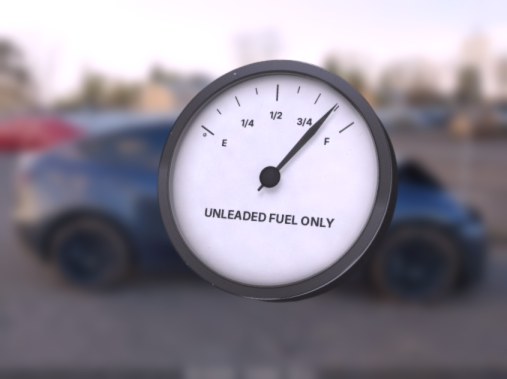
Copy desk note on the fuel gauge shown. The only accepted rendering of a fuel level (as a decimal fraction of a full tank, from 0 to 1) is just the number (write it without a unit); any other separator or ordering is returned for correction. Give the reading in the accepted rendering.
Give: 0.875
